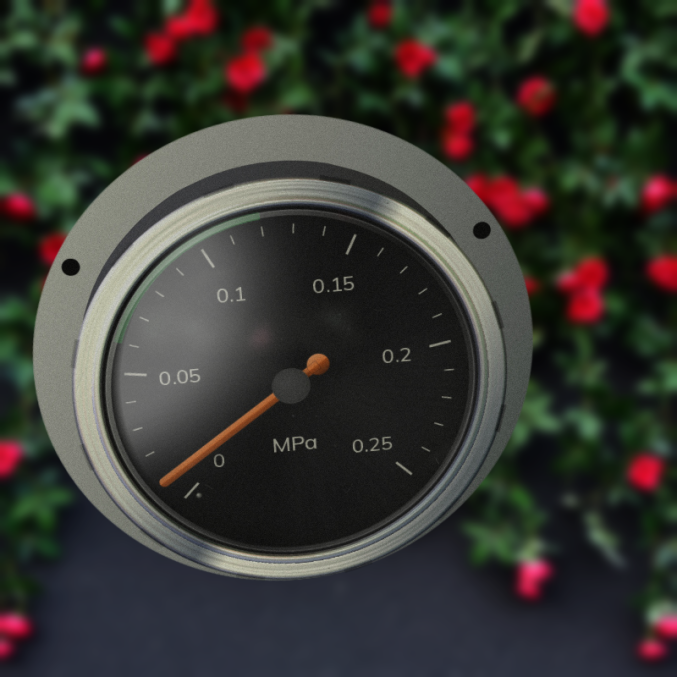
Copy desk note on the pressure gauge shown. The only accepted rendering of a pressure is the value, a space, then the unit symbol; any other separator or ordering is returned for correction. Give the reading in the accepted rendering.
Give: 0.01 MPa
